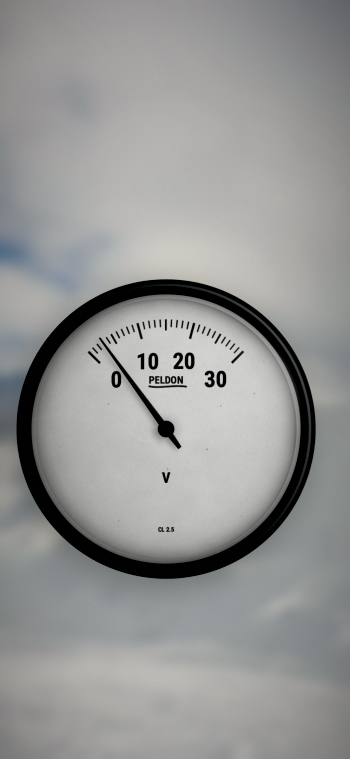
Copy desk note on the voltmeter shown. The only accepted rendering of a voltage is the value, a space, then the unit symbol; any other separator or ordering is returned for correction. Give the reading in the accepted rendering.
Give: 3 V
